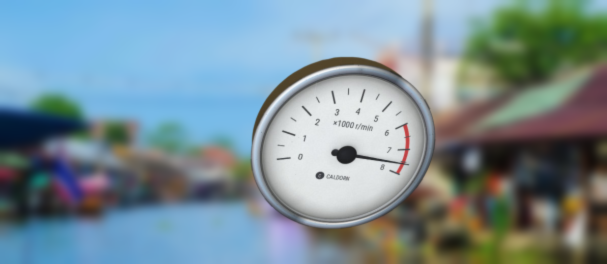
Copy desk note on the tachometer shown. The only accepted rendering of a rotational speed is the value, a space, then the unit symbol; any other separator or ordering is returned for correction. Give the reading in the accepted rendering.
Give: 7500 rpm
